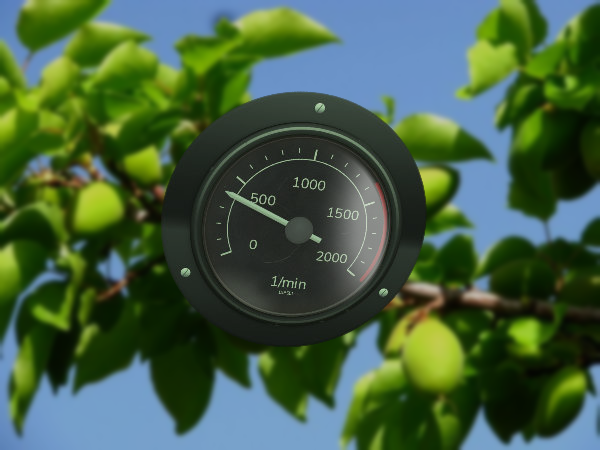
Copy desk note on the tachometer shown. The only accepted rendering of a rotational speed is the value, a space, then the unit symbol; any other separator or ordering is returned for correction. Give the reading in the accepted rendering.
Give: 400 rpm
